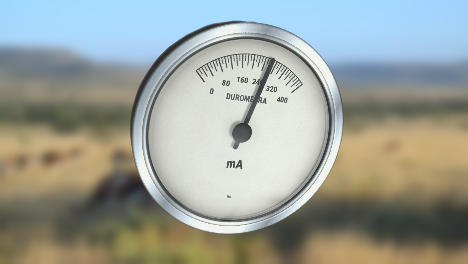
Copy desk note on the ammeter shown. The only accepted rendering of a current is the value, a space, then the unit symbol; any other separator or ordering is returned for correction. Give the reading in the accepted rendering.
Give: 260 mA
